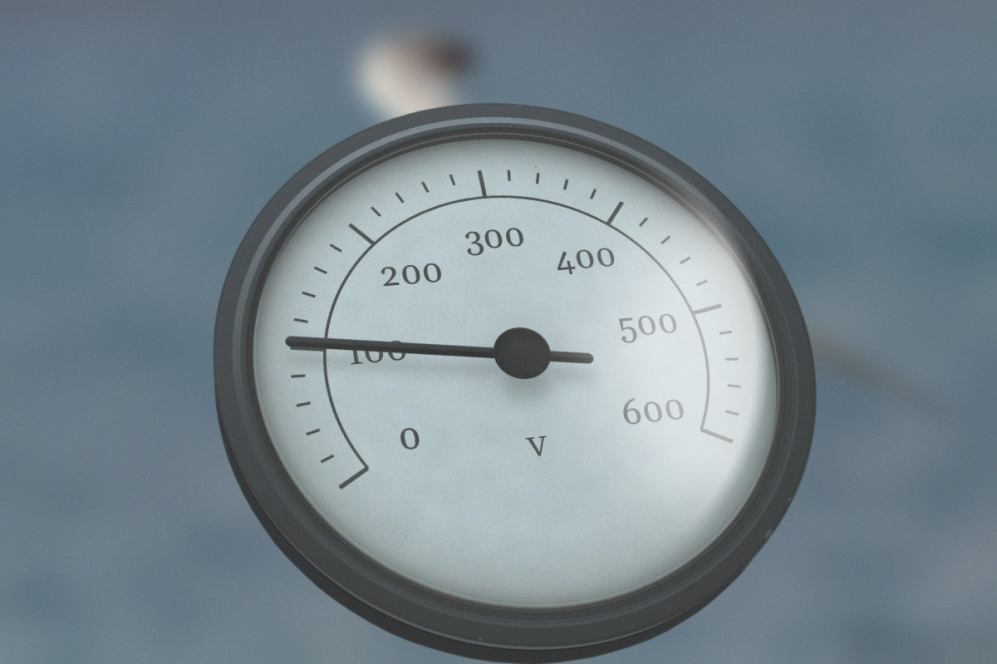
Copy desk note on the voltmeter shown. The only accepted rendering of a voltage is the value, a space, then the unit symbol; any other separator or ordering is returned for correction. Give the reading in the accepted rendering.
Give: 100 V
